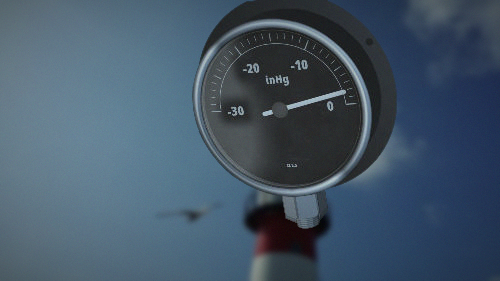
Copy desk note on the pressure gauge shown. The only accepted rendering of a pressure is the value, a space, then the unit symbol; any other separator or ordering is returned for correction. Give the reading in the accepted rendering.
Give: -2 inHg
